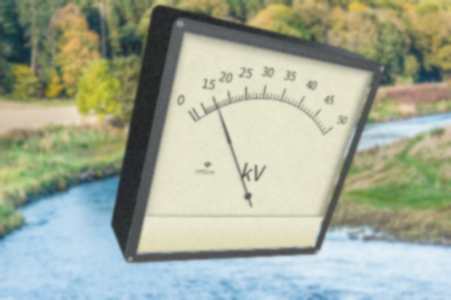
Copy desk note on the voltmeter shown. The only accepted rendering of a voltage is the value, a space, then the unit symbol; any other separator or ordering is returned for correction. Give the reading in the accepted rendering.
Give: 15 kV
